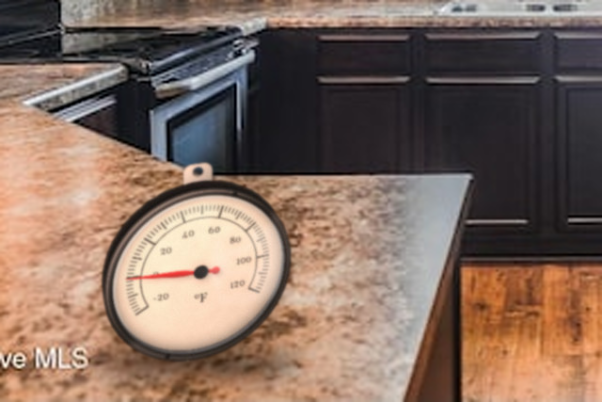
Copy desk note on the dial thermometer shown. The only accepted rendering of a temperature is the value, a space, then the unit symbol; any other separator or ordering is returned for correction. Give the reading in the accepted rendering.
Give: 0 °F
